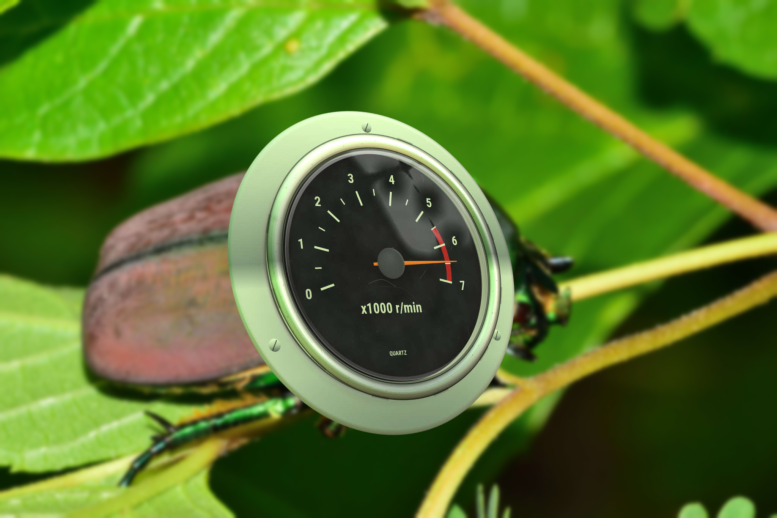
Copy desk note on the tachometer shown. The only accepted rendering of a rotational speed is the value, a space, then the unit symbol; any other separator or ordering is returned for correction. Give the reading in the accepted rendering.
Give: 6500 rpm
